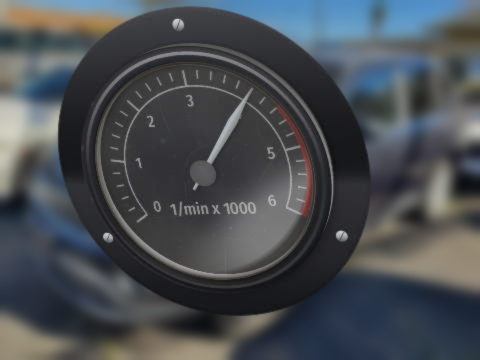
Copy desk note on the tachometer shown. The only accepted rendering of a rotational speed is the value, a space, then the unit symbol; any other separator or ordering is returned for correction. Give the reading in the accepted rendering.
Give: 4000 rpm
